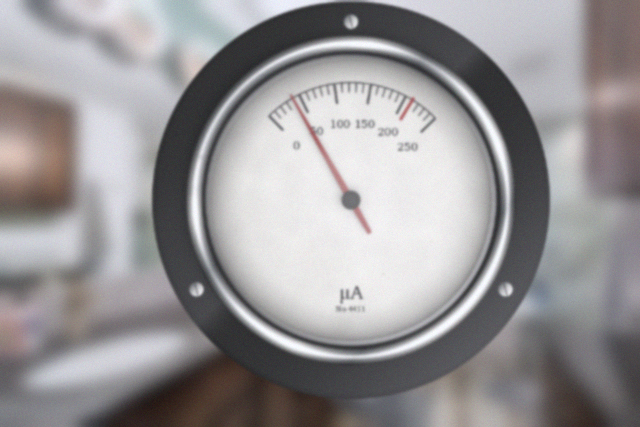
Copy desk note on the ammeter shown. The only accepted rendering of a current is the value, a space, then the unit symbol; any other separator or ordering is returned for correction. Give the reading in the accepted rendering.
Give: 40 µA
